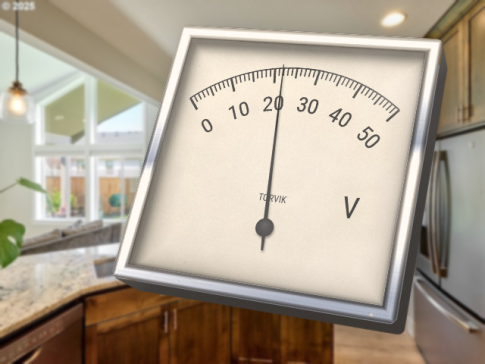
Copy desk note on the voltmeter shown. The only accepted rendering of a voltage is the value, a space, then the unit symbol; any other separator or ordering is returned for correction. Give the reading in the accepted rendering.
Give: 22 V
